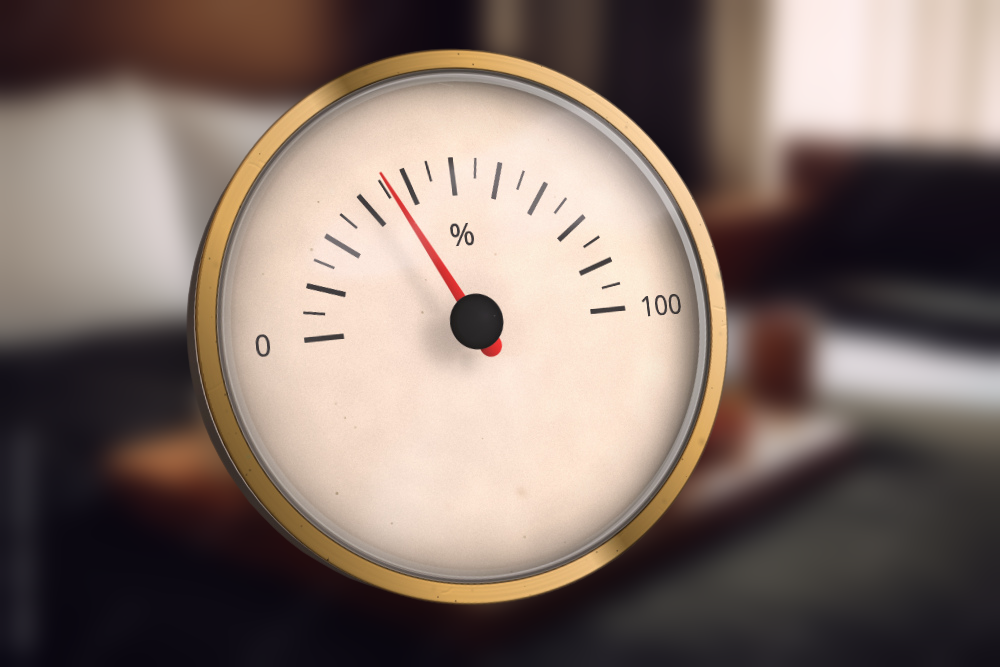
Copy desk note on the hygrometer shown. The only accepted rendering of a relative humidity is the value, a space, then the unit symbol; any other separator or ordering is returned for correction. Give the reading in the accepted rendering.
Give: 35 %
